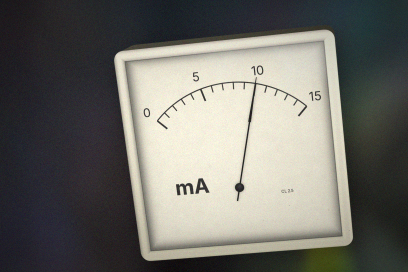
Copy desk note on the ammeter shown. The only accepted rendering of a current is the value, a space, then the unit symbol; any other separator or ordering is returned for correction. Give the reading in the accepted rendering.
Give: 10 mA
